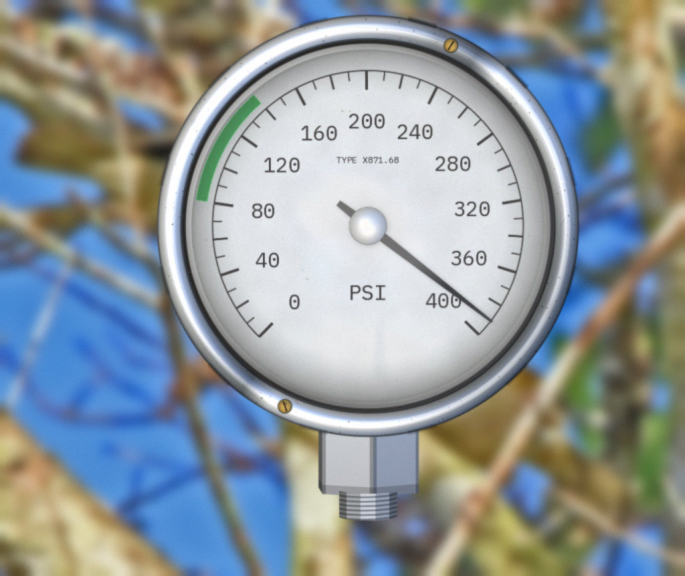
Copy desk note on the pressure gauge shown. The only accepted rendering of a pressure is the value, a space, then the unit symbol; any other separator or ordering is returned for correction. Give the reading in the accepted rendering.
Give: 390 psi
